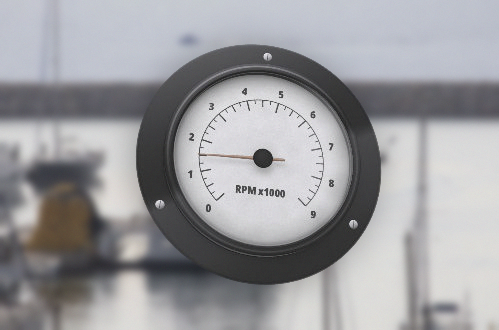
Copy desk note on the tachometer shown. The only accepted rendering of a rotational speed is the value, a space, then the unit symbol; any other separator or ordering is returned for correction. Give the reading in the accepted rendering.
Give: 1500 rpm
